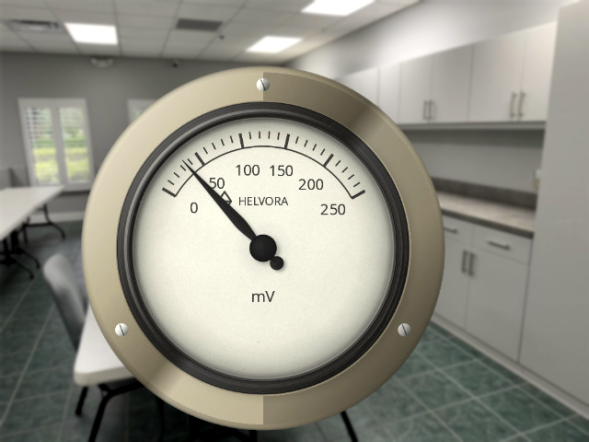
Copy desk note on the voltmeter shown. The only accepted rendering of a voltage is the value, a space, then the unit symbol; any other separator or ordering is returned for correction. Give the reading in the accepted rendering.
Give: 35 mV
